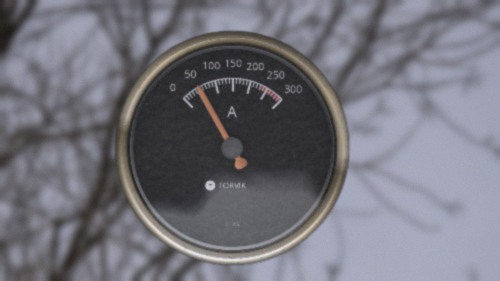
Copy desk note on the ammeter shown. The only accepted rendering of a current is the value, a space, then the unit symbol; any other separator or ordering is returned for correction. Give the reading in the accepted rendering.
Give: 50 A
